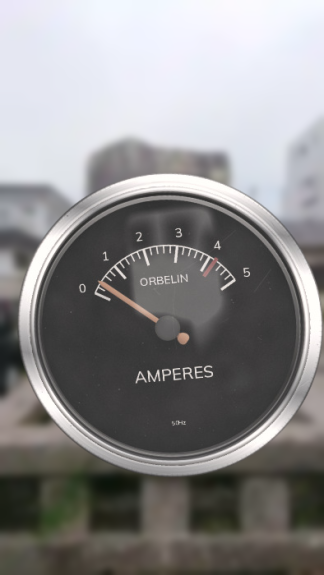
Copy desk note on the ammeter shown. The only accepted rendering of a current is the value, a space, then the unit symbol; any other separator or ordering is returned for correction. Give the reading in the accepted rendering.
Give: 0.4 A
